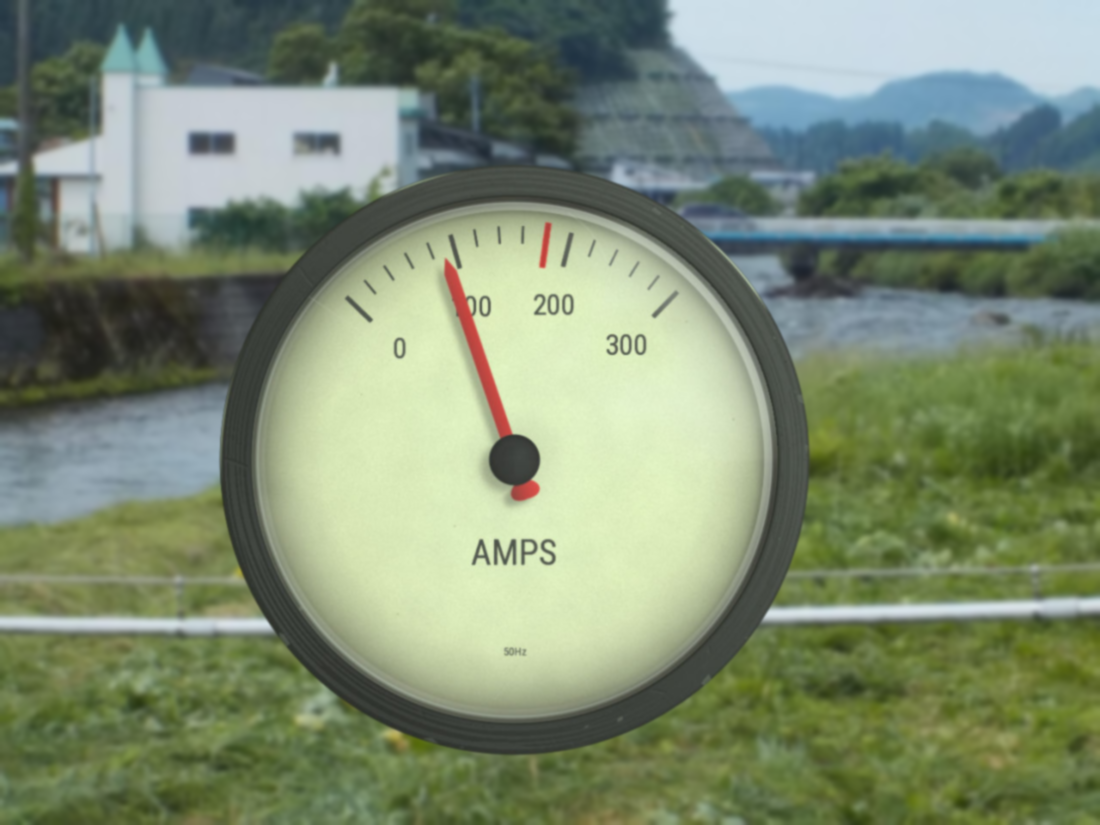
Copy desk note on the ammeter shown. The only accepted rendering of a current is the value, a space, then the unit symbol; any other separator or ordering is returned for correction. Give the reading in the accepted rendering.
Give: 90 A
